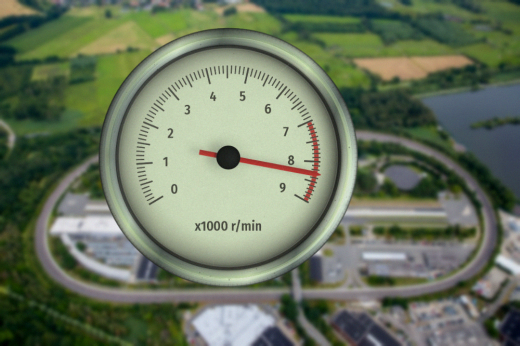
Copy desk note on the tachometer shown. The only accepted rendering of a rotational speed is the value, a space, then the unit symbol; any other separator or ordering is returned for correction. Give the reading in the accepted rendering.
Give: 8300 rpm
